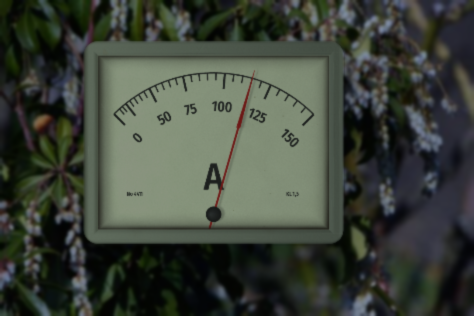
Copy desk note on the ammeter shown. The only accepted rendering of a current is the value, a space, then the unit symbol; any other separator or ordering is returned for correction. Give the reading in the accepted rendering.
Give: 115 A
